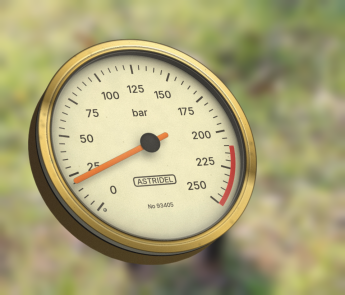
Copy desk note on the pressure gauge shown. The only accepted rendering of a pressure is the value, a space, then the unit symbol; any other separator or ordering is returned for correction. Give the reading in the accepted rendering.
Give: 20 bar
